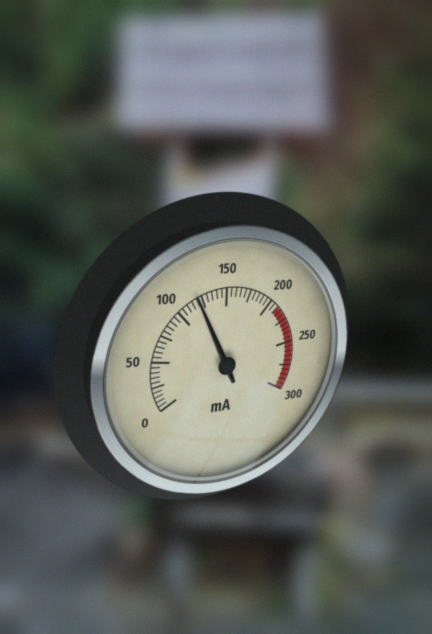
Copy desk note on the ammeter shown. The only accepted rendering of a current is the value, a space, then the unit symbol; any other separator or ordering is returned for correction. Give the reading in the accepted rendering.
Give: 120 mA
